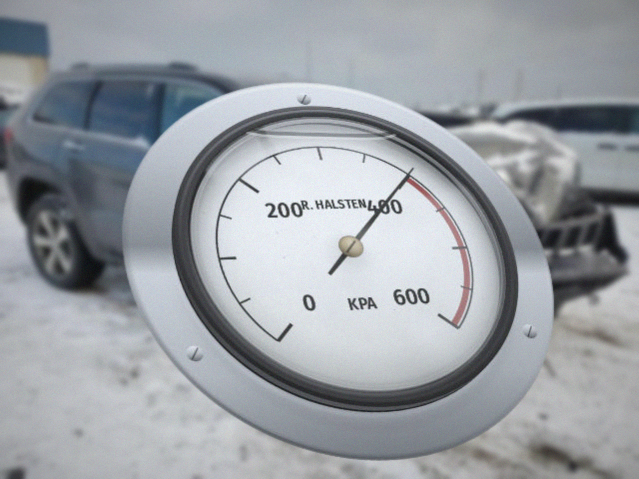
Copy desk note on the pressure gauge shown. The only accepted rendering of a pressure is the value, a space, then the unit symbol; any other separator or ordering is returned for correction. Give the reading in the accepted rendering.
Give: 400 kPa
